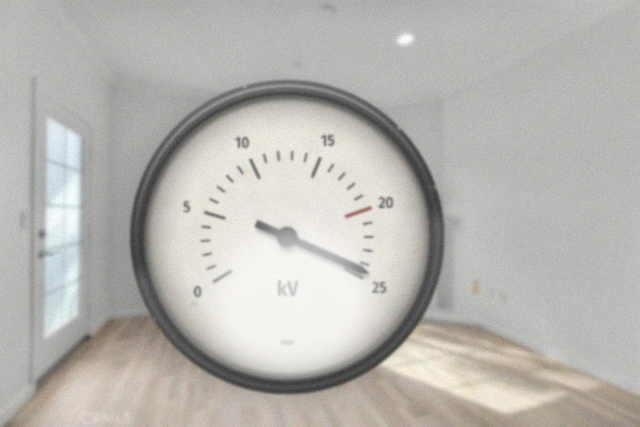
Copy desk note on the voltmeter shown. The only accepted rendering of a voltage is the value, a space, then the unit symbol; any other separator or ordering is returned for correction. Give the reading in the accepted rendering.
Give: 24.5 kV
